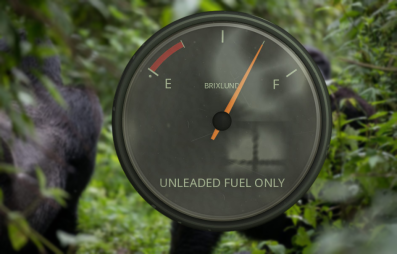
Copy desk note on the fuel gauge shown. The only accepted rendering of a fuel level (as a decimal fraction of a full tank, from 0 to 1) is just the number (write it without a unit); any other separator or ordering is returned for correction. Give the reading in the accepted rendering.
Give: 0.75
